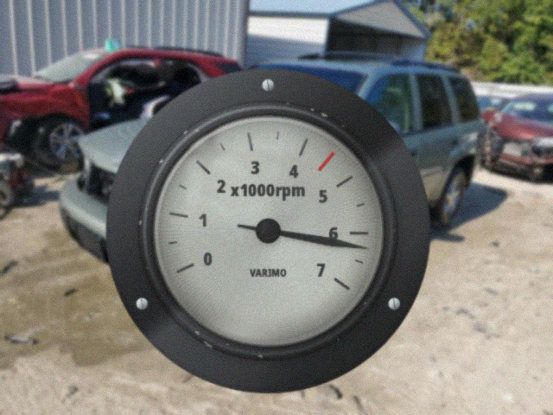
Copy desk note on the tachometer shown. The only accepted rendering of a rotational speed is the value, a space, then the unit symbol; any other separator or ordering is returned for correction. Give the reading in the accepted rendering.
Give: 6250 rpm
